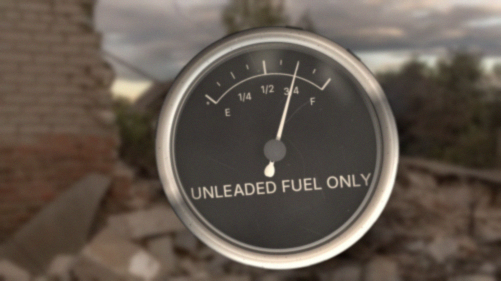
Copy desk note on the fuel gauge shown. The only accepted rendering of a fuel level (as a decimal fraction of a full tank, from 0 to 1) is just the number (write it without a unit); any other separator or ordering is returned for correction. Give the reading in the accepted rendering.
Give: 0.75
